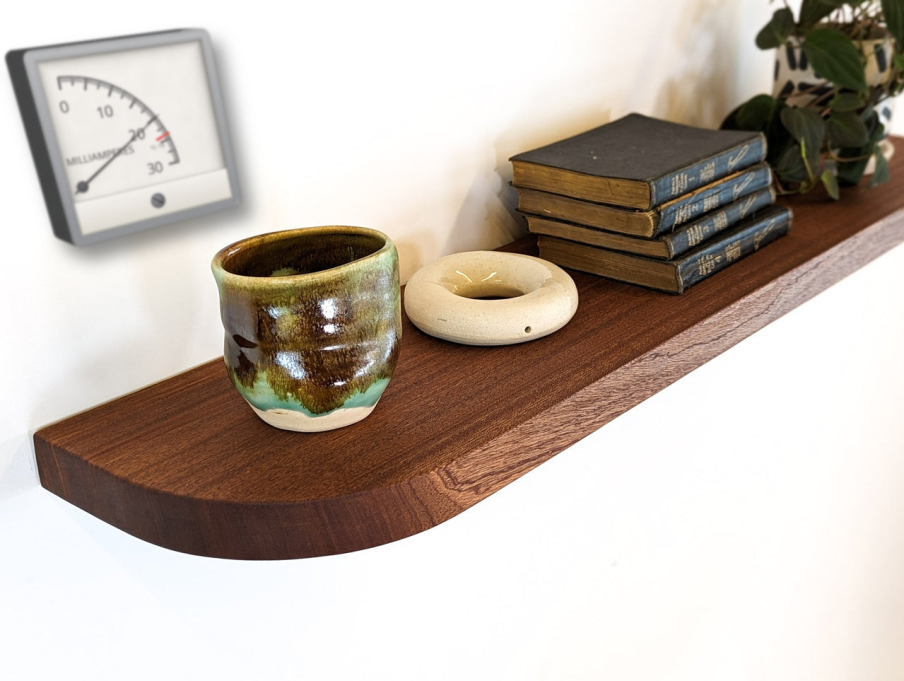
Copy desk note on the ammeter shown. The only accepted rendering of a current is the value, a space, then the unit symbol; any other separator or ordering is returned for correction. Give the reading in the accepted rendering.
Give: 20 mA
